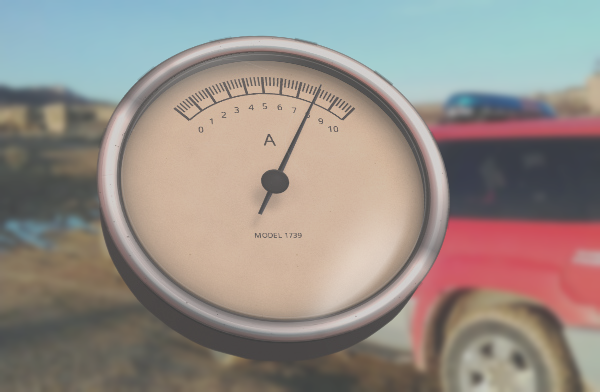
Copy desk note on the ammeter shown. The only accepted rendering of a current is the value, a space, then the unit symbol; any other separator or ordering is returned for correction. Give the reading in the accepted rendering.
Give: 8 A
